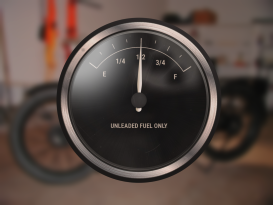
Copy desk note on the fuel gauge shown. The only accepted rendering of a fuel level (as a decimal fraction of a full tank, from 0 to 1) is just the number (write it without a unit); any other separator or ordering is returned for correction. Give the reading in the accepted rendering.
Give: 0.5
